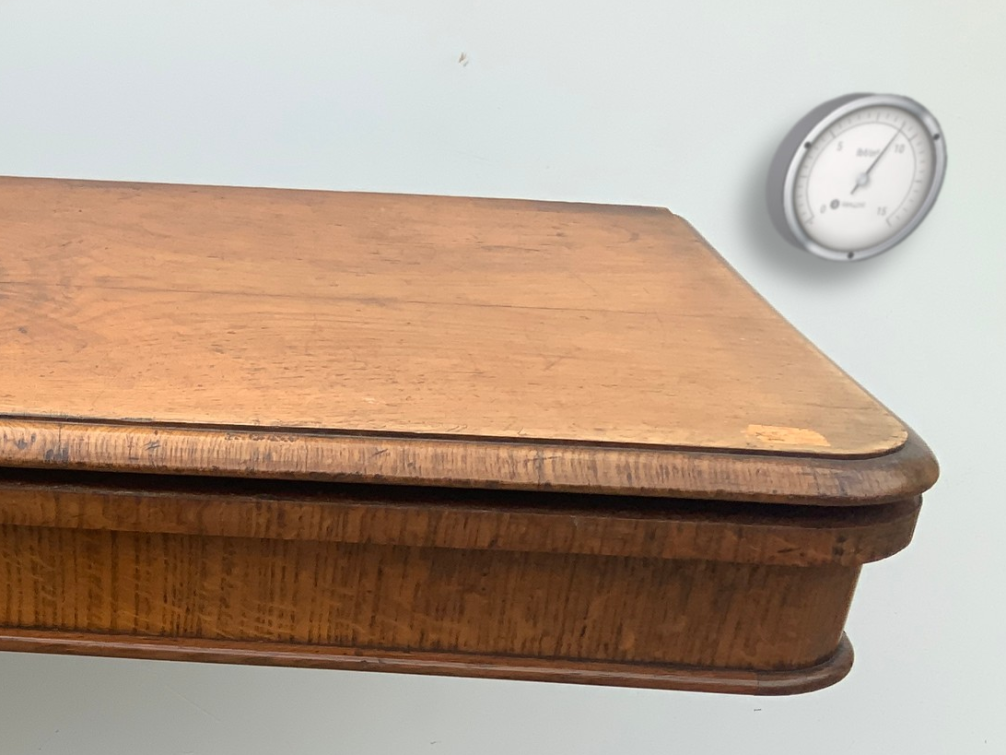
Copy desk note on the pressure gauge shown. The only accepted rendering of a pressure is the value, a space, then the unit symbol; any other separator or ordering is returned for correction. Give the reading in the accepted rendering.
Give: 9 psi
